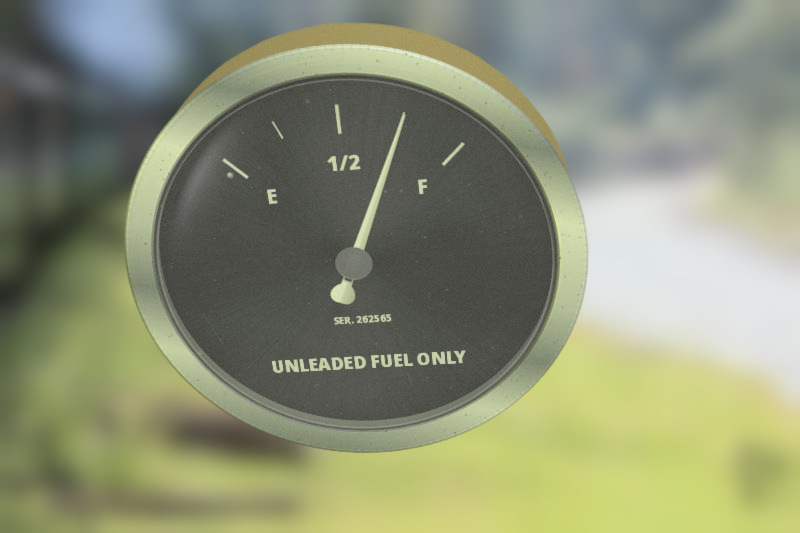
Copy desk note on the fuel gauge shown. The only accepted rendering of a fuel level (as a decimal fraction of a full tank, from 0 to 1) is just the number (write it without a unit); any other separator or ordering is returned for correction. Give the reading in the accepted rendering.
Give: 0.75
